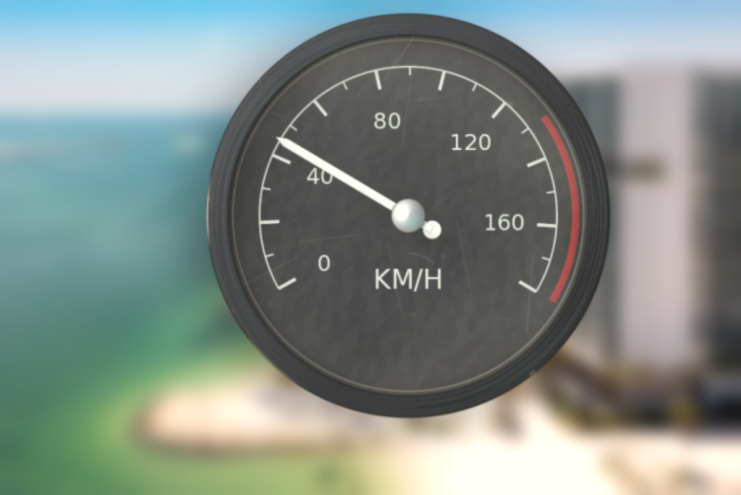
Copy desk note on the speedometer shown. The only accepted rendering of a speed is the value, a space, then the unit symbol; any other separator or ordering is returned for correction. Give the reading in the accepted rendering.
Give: 45 km/h
